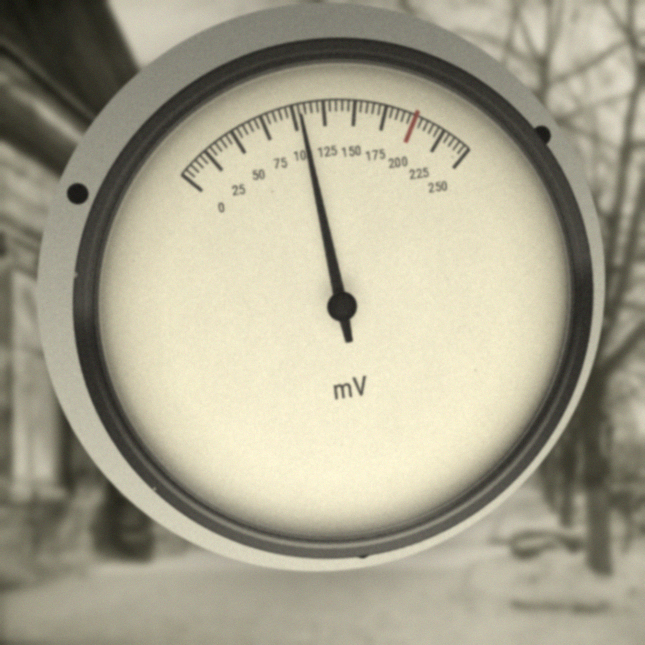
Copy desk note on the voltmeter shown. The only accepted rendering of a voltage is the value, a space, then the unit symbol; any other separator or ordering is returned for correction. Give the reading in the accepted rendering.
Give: 105 mV
